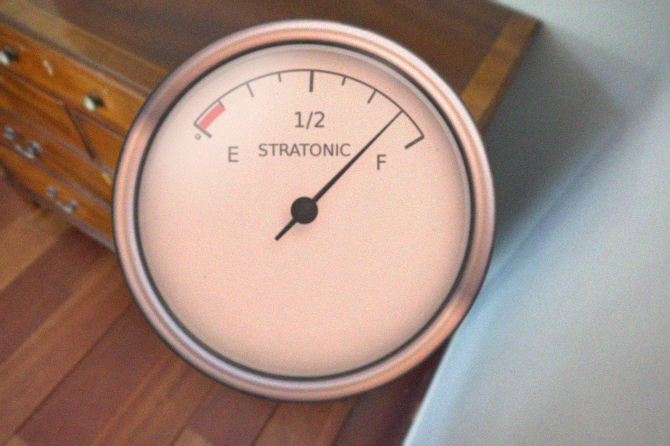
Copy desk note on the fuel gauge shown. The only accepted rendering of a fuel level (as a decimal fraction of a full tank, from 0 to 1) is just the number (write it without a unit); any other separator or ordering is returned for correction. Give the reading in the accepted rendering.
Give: 0.875
